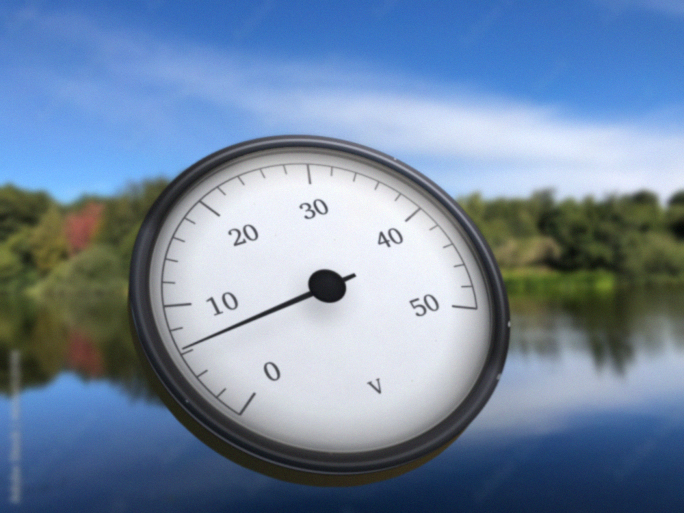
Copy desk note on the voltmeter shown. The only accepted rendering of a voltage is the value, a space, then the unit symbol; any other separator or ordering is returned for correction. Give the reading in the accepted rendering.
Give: 6 V
